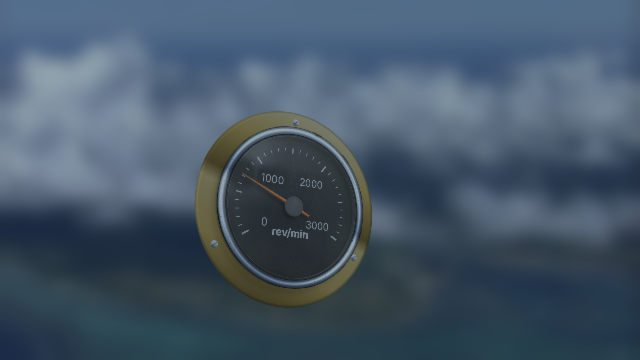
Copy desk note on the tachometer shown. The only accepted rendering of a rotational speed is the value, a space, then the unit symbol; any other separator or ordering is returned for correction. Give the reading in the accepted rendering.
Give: 700 rpm
